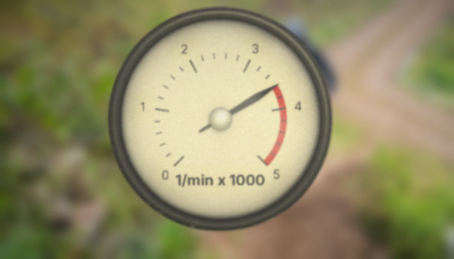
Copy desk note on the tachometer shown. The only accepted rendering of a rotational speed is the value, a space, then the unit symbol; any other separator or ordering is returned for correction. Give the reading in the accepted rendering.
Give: 3600 rpm
